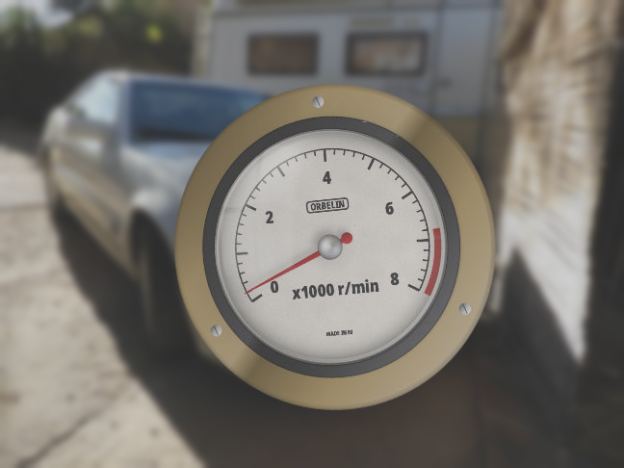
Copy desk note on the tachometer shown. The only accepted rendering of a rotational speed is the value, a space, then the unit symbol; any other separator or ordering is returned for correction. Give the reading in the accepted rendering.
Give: 200 rpm
